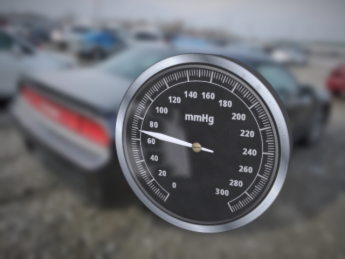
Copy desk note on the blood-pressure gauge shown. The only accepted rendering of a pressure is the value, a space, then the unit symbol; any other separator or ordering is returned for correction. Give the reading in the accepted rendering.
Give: 70 mmHg
